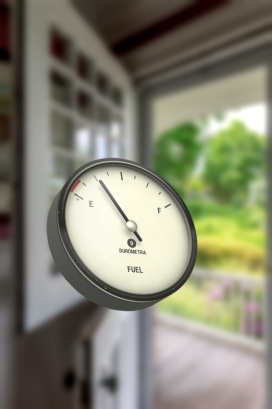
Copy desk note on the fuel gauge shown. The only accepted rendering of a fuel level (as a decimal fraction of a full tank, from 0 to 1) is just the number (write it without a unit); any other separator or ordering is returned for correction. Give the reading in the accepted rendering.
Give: 0.25
